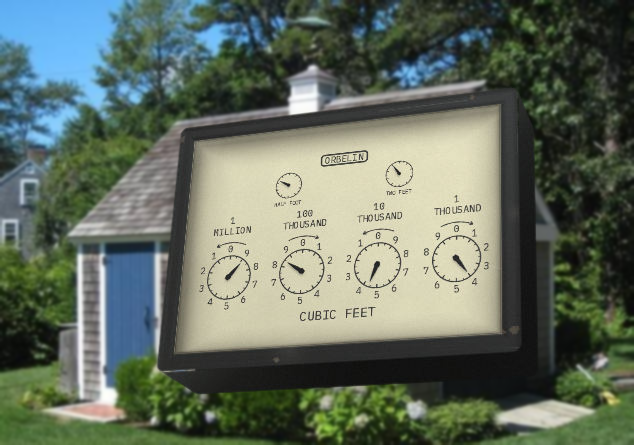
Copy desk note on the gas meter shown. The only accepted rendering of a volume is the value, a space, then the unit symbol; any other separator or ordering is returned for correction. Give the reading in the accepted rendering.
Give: 884400 ft³
